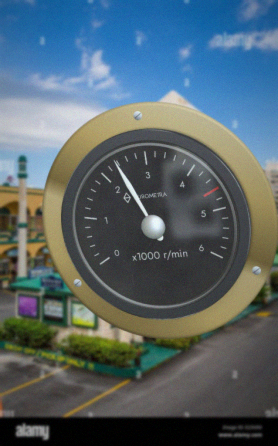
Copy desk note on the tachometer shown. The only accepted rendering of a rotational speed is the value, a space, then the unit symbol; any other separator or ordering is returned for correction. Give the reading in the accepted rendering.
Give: 2400 rpm
